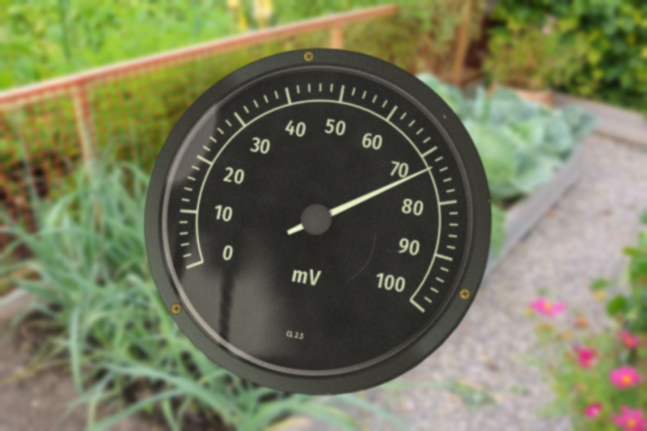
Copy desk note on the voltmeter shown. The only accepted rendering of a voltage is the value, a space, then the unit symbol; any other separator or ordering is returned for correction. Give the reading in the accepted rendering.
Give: 73 mV
